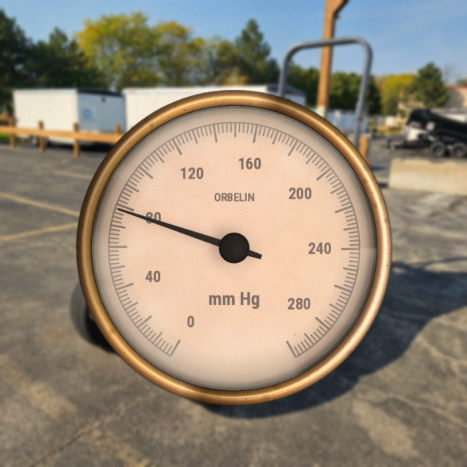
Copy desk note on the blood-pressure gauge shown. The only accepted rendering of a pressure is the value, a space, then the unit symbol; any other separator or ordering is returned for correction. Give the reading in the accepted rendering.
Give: 78 mmHg
